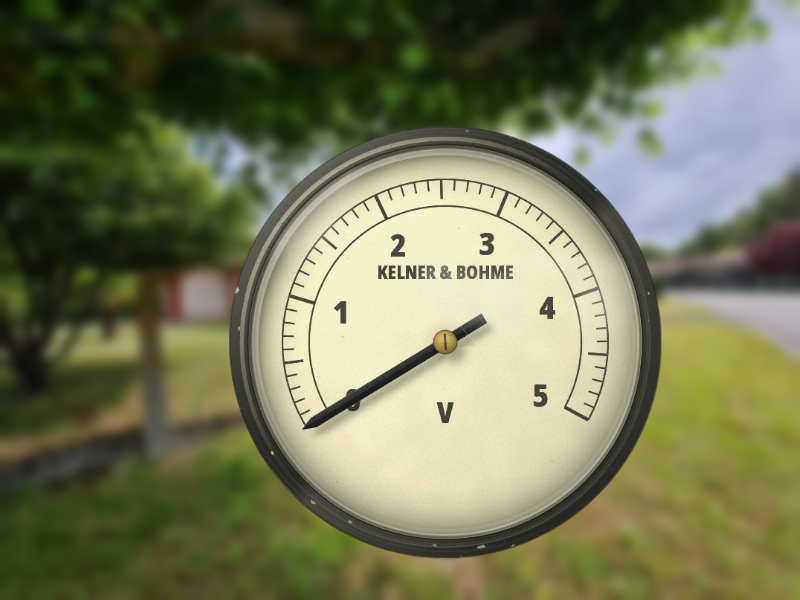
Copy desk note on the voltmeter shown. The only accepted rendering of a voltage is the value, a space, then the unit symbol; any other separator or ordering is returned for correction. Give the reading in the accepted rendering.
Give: 0 V
